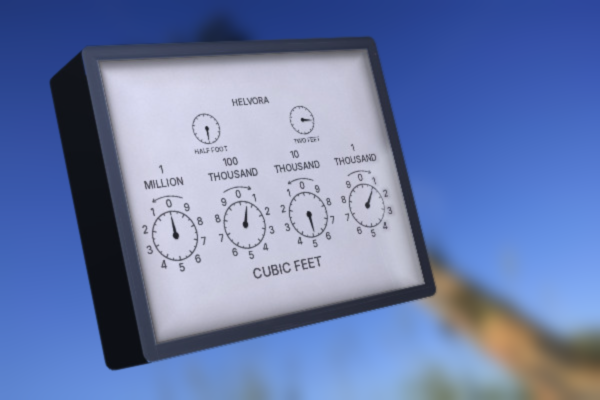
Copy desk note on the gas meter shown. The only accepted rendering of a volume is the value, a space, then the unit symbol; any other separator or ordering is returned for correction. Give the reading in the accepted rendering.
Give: 5100 ft³
